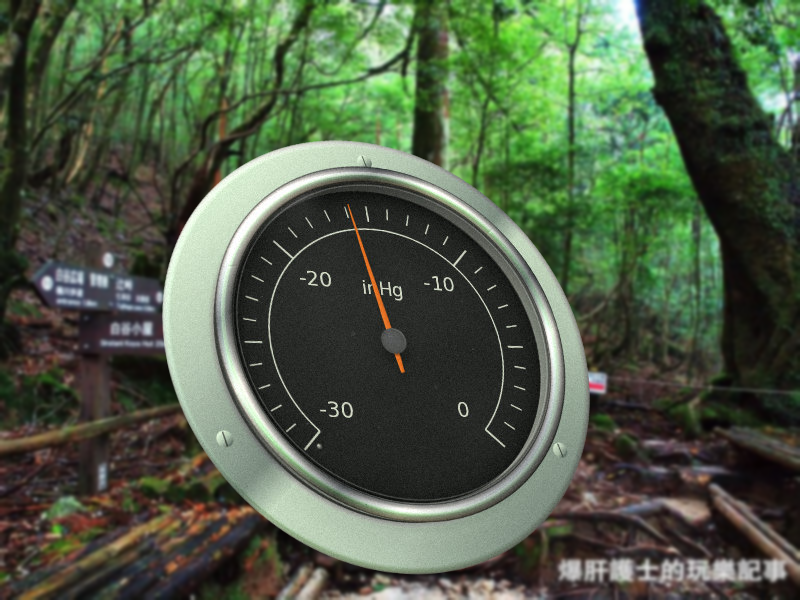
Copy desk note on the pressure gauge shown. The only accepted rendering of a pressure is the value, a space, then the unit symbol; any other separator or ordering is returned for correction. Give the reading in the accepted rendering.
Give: -16 inHg
